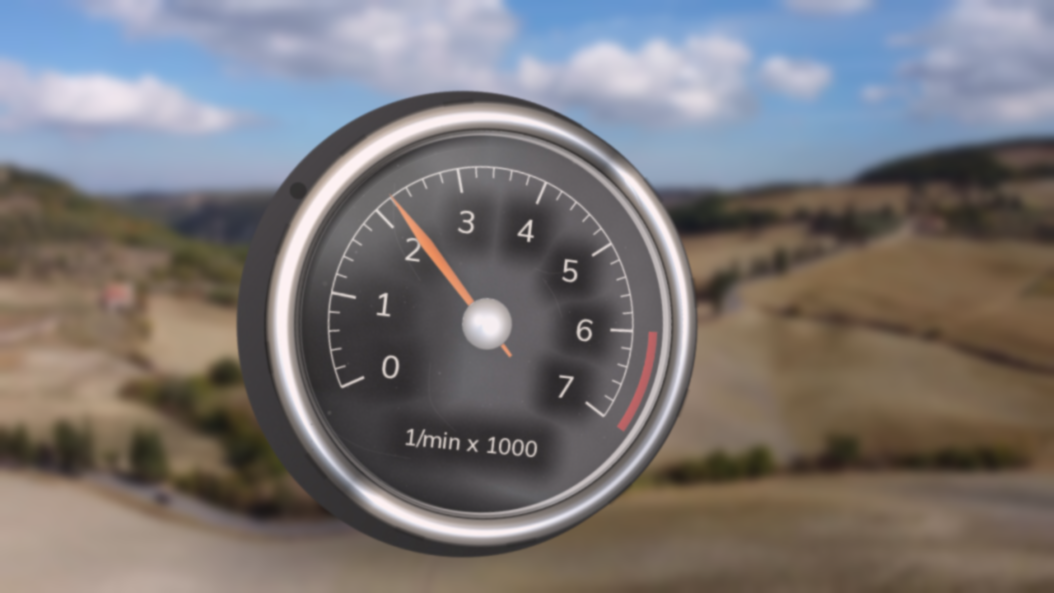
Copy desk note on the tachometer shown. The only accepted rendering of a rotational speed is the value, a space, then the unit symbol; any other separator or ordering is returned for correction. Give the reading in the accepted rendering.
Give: 2200 rpm
